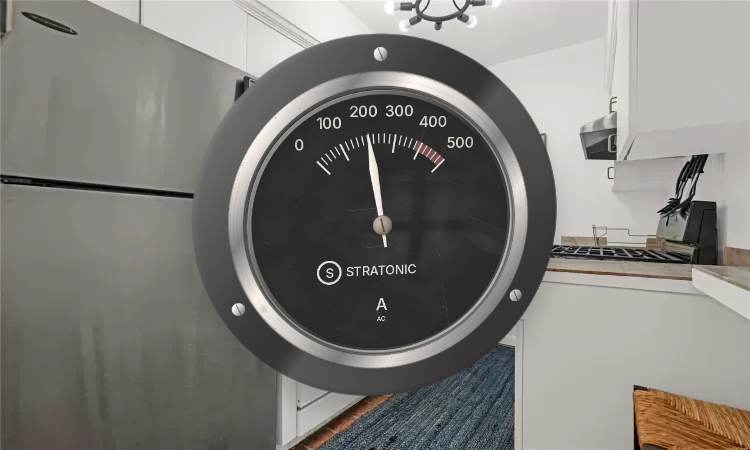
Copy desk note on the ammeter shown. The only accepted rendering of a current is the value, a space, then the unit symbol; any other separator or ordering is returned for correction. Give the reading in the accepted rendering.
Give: 200 A
